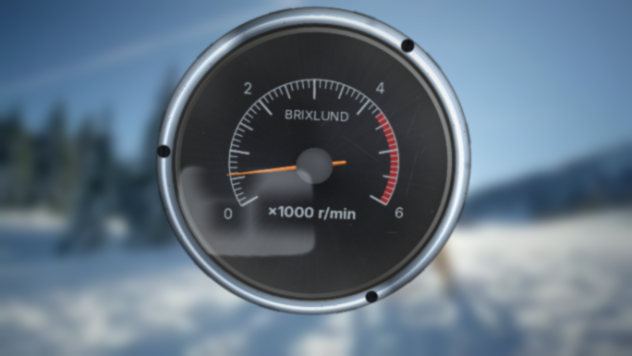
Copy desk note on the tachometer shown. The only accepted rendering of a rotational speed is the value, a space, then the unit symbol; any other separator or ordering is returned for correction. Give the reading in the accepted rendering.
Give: 600 rpm
